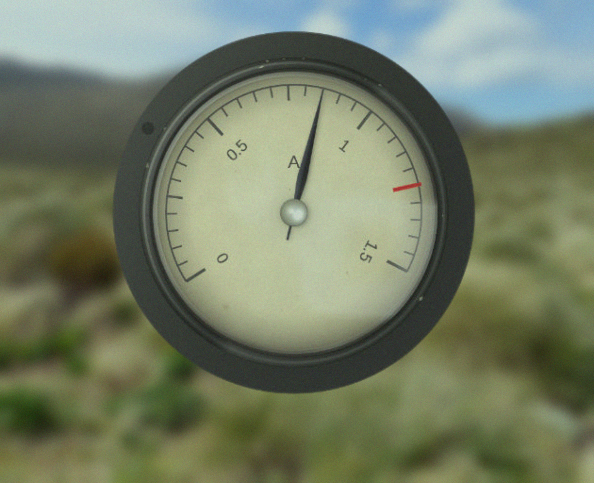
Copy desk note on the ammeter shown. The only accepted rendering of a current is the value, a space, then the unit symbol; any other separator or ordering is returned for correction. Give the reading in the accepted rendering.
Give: 0.85 A
